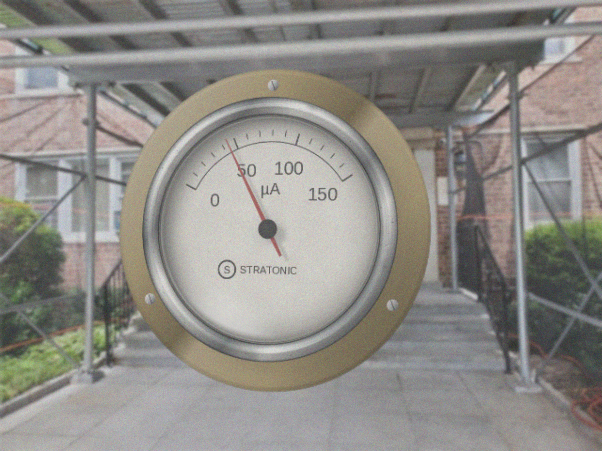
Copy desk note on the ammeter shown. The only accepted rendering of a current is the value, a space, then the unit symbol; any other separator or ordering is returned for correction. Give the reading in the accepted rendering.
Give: 45 µA
